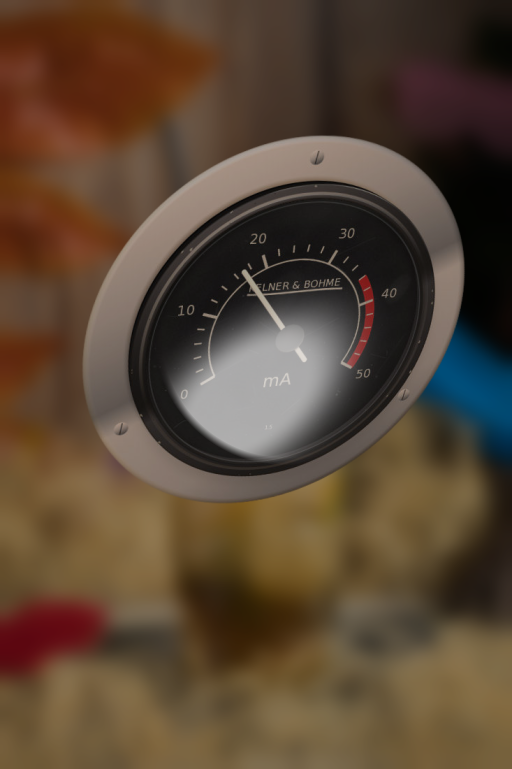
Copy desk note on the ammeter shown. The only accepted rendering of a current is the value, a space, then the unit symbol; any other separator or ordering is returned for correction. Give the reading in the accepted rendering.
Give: 17 mA
